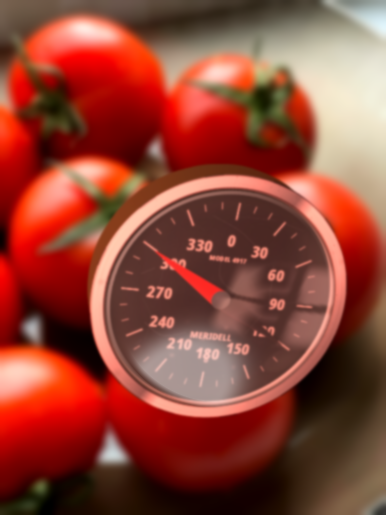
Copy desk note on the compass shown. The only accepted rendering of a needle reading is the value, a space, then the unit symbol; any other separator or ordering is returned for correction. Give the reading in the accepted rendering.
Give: 300 °
